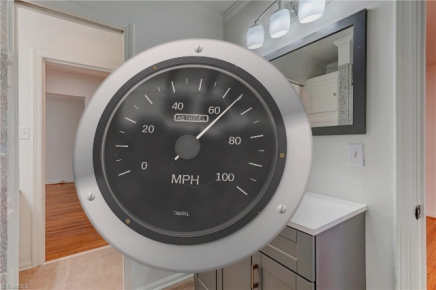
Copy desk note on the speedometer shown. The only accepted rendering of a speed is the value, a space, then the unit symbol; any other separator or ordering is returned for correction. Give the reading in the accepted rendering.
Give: 65 mph
